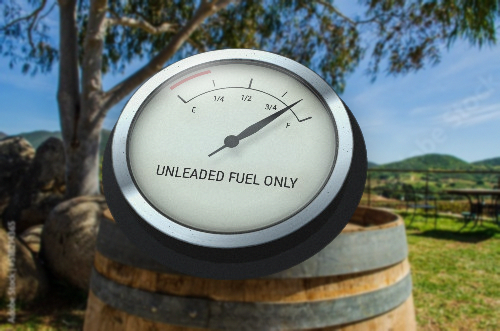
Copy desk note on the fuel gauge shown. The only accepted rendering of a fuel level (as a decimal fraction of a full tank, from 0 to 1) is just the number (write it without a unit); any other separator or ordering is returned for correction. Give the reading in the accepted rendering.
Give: 0.875
